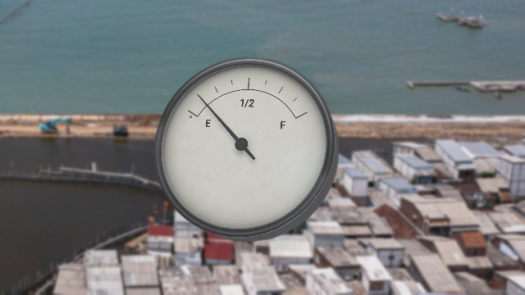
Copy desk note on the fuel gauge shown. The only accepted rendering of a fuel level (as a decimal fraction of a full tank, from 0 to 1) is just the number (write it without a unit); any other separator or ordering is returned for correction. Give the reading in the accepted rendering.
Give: 0.125
